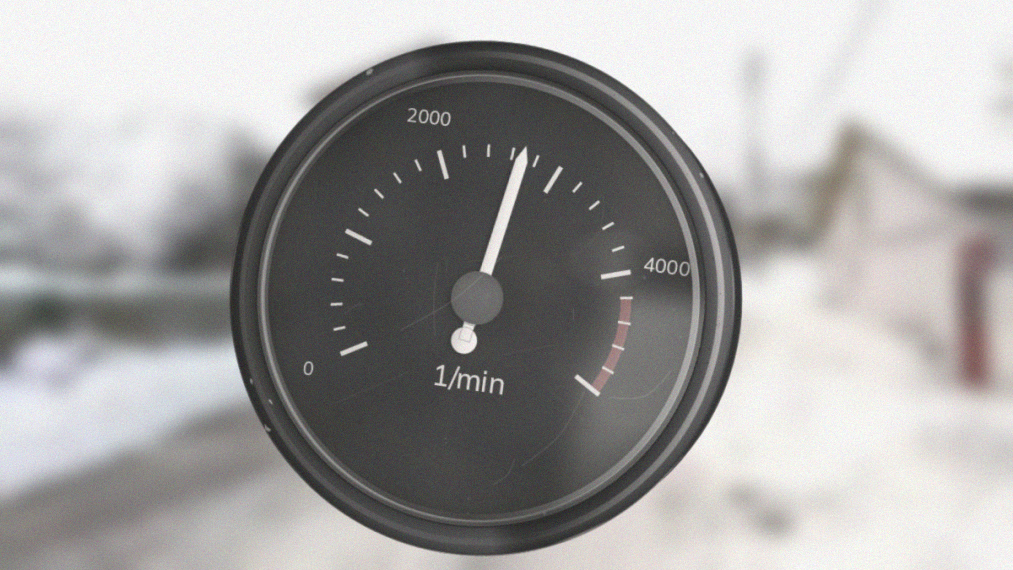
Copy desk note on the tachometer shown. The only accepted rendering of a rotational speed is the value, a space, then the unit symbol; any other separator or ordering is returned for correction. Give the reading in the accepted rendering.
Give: 2700 rpm
